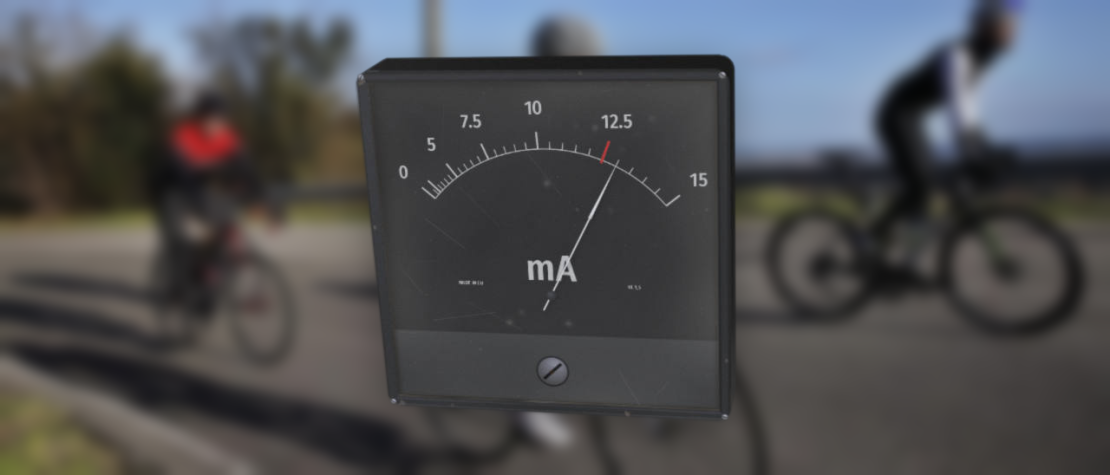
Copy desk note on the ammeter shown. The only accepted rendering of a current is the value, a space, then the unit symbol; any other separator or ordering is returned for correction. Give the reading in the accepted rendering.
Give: 13 mA
